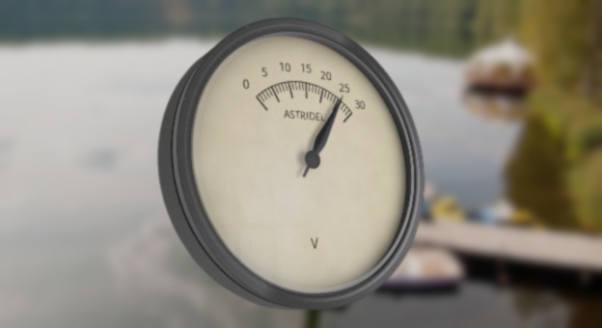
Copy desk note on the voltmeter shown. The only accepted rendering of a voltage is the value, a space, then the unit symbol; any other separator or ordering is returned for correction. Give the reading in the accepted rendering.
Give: 25 V
